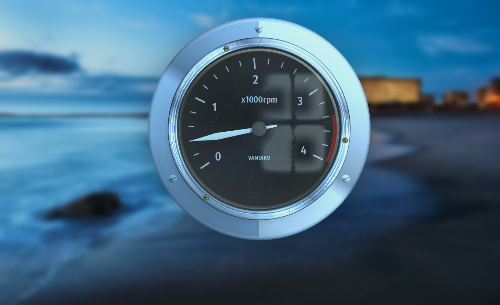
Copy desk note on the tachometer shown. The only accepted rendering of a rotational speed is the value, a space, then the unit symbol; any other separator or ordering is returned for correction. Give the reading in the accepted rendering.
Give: 400 rpm
